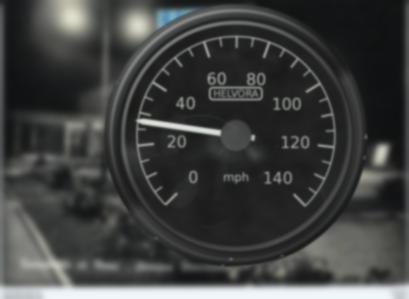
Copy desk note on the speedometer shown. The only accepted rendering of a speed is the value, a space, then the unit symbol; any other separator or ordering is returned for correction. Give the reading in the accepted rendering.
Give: 27.5 mph
